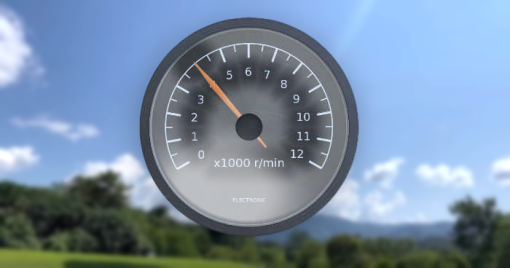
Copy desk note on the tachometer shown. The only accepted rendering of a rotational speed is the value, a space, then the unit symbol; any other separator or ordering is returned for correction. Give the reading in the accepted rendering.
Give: 4000 rpm
